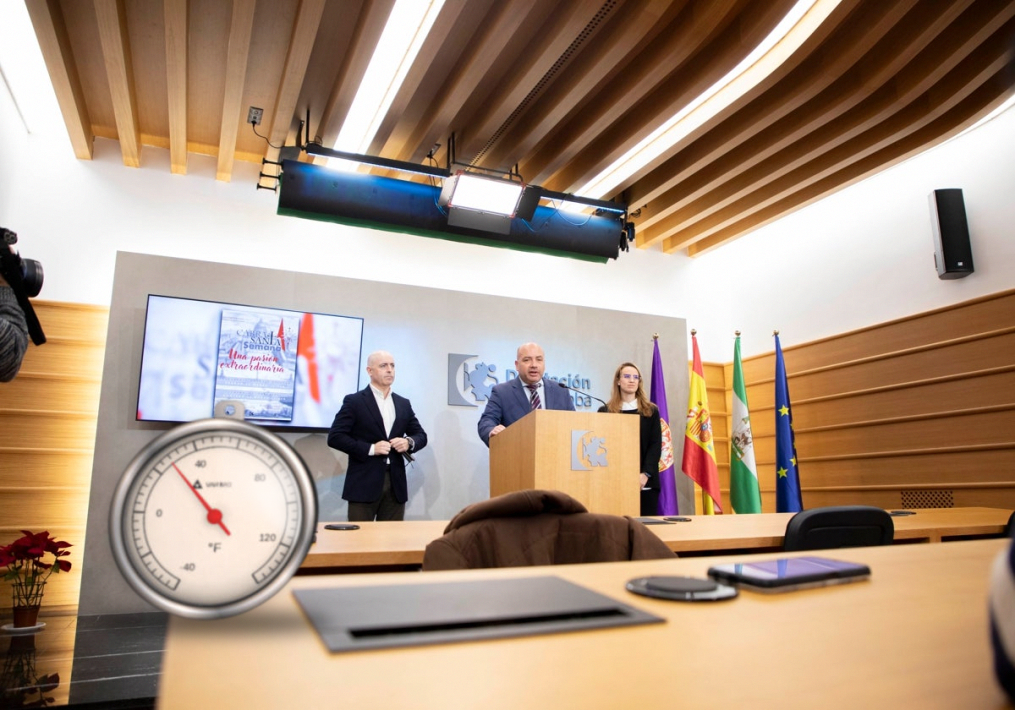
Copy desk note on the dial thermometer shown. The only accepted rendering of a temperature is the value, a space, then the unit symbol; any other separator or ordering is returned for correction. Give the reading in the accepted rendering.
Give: 28 °F
